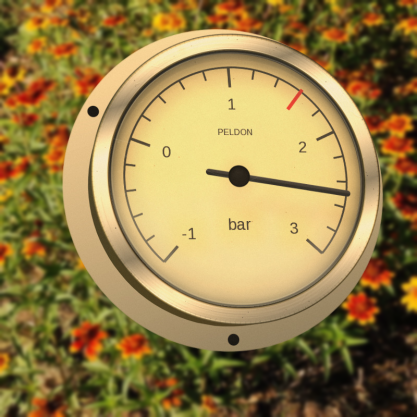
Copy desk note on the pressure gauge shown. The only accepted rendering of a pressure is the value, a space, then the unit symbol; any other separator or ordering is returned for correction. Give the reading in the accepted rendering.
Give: 2.5 bar
